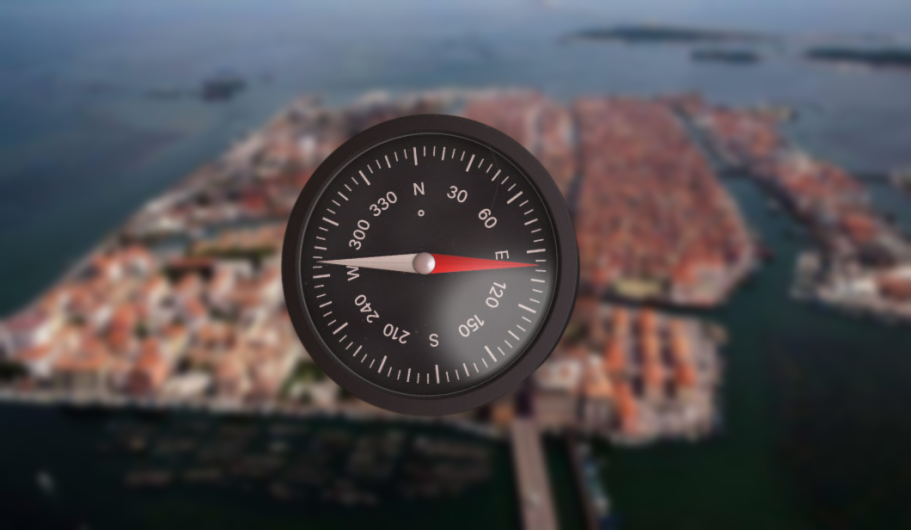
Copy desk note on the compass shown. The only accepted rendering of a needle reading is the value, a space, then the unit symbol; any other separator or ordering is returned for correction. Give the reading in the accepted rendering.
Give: 97.5 °
